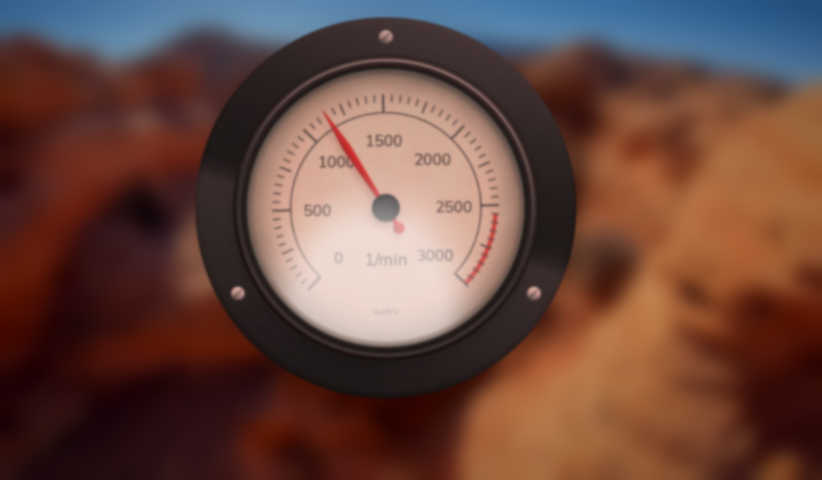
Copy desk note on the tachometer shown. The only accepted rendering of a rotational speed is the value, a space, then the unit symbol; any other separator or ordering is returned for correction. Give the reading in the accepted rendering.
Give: 1150 rpm
